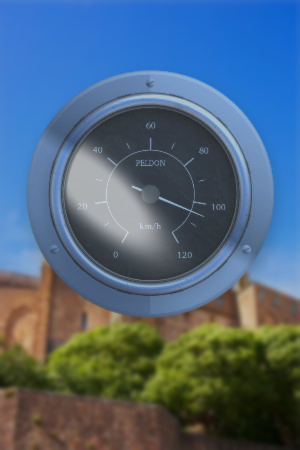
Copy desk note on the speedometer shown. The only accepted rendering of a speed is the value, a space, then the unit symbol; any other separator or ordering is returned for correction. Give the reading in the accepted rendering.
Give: 105 km/h
